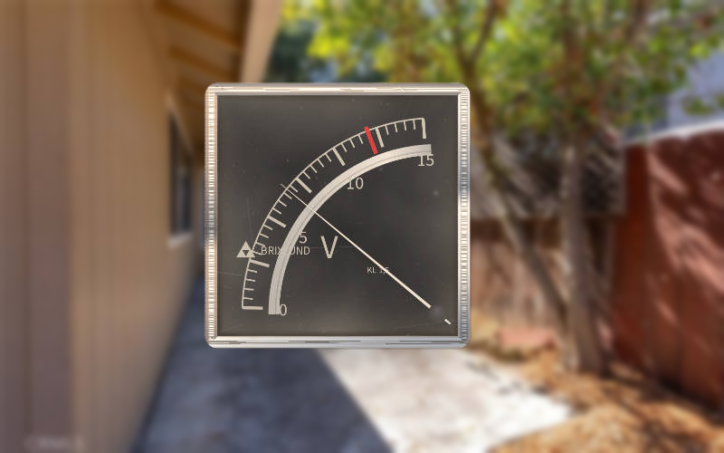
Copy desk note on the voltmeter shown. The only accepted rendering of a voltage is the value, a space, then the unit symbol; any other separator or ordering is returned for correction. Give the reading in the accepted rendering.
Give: 6.75 V
